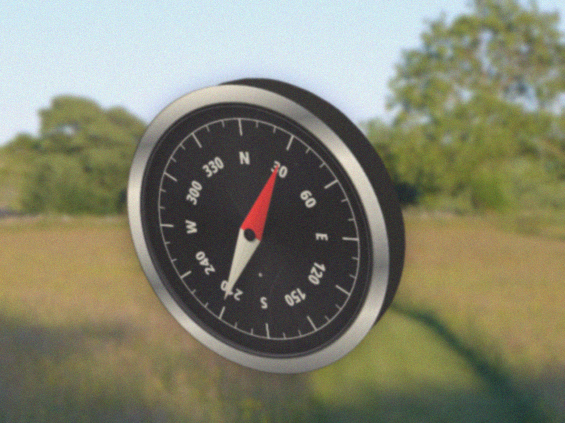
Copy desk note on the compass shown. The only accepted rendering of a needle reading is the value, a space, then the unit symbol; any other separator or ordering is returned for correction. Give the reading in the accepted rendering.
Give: 30 °
